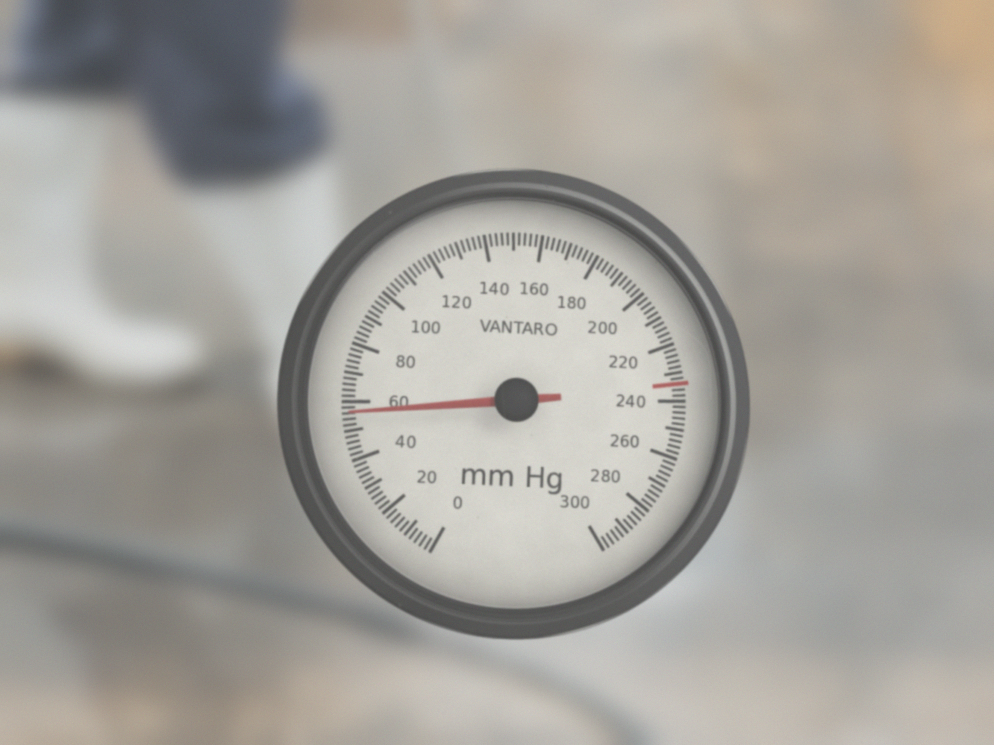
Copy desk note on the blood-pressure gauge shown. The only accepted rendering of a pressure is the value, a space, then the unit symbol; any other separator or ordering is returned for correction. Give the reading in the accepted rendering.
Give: 56 mmHg
